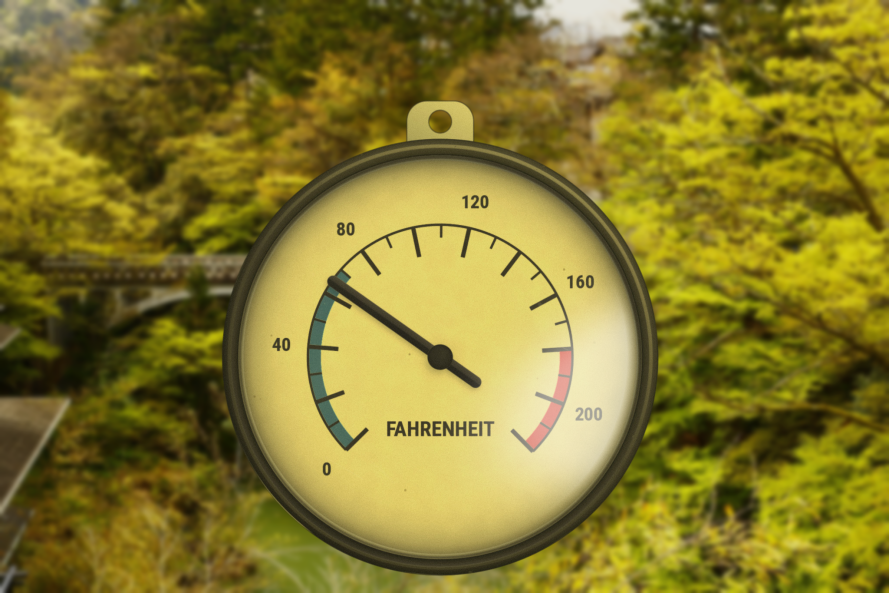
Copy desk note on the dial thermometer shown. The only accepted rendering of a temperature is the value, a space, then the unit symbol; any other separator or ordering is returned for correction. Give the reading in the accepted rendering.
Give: 65 °F
